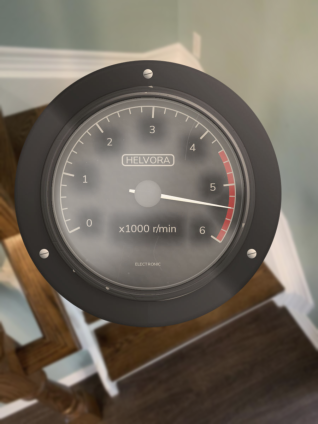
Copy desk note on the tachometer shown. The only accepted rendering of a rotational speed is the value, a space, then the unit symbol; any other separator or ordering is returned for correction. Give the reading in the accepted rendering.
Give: 5400 rpm
